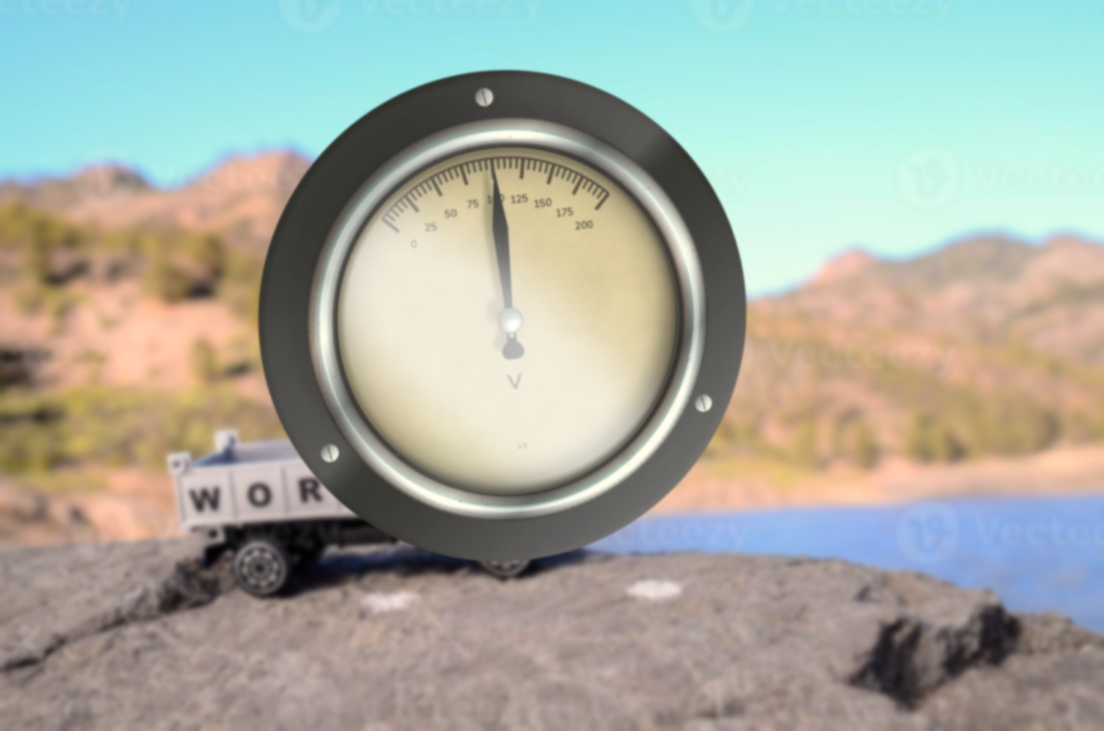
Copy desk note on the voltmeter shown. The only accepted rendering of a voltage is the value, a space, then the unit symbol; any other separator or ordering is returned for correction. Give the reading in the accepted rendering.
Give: 100 V
